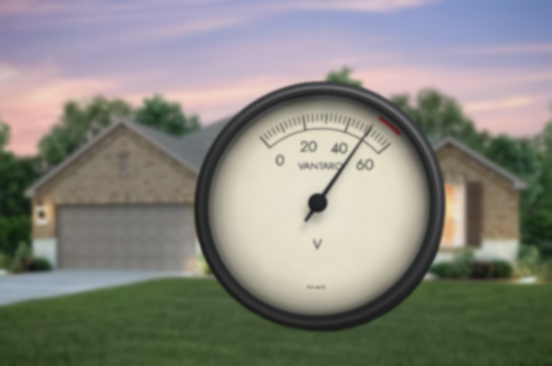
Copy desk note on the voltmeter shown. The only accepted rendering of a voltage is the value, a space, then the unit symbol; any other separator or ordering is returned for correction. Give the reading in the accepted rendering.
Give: 50 V
